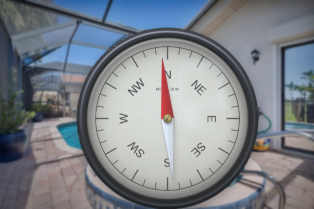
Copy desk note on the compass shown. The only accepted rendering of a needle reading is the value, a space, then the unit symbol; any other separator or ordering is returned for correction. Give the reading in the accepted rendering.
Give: 355 °
